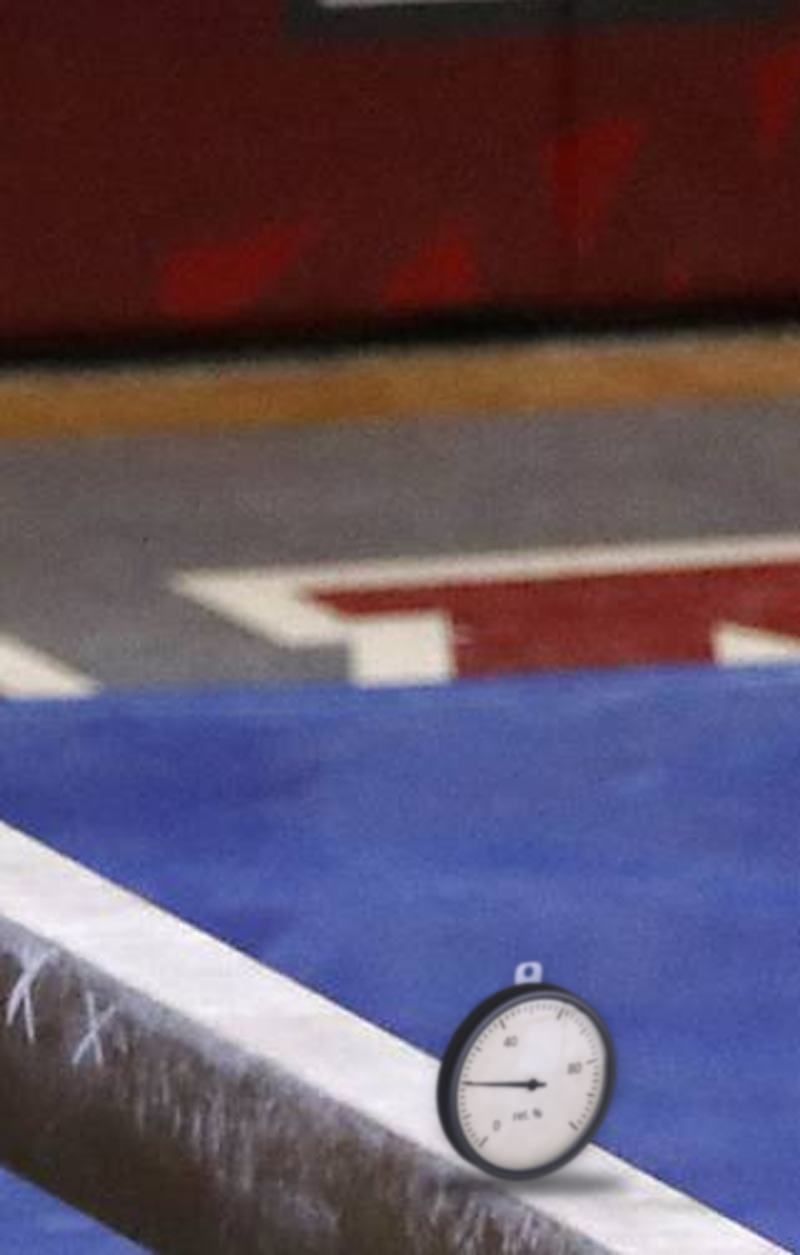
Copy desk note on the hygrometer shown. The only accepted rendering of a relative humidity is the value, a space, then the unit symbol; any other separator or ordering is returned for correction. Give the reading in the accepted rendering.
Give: 20 %
